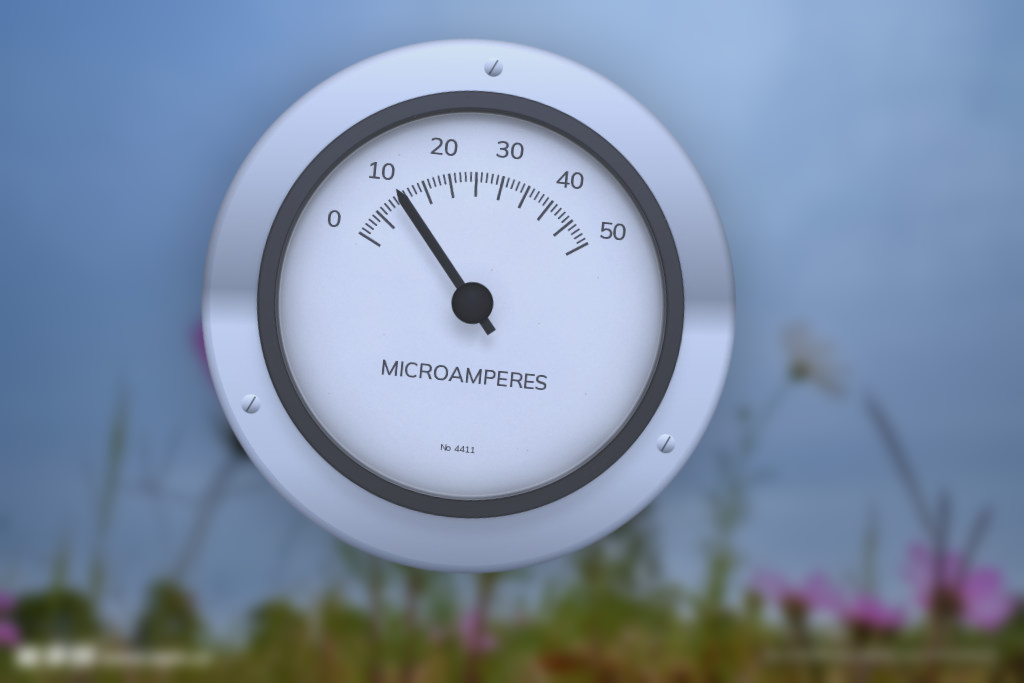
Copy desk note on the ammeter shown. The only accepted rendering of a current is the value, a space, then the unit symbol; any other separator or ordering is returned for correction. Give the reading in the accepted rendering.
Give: 10 µA
